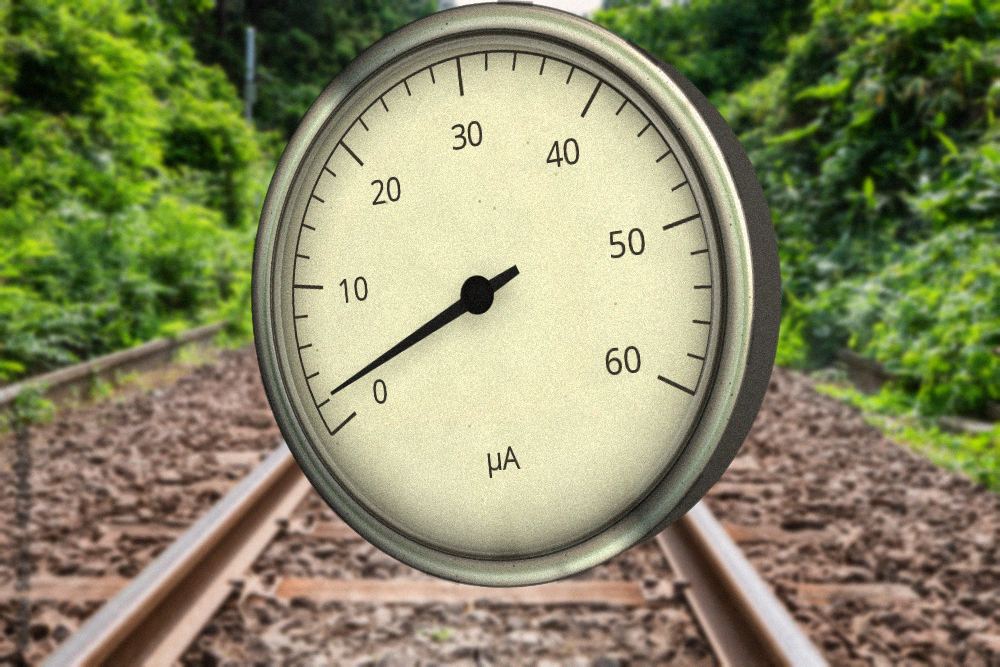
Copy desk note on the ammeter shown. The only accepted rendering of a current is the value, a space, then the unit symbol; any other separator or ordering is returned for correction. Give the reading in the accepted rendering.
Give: 2 µA
